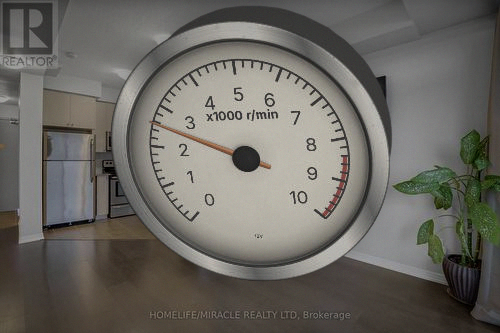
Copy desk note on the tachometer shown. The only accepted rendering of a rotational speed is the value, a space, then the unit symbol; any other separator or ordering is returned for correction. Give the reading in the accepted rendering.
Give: 2600 rpm
